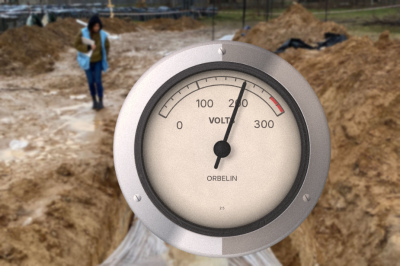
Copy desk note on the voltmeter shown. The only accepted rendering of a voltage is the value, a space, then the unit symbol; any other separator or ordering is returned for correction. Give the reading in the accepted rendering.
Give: 200 V
